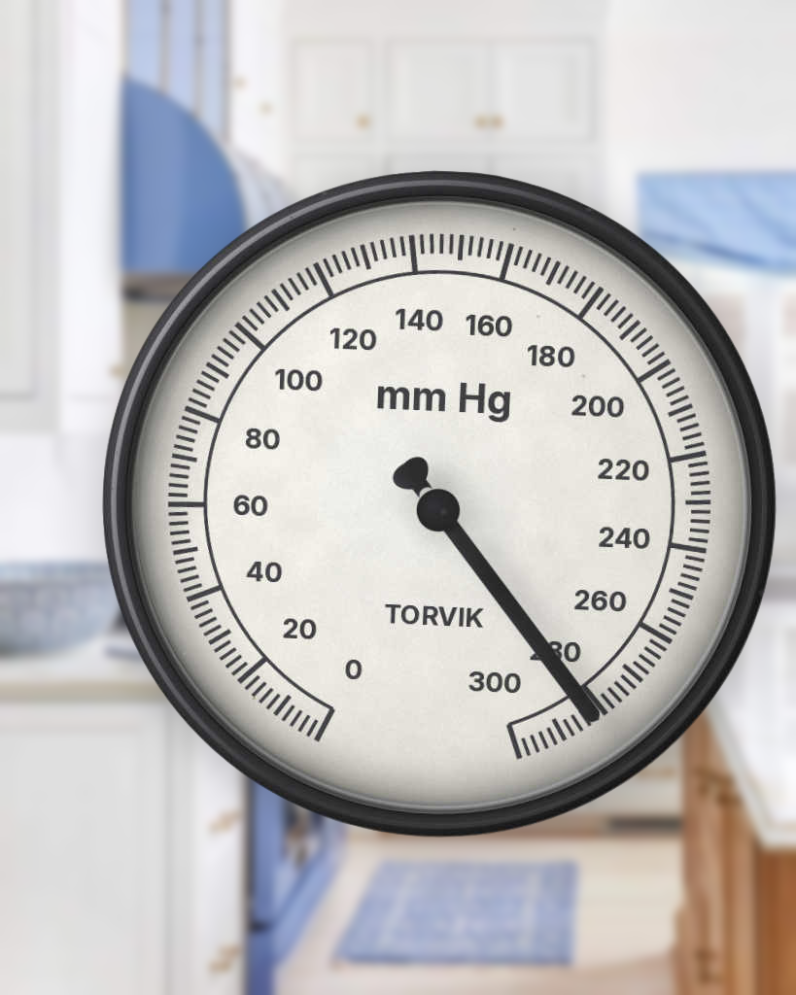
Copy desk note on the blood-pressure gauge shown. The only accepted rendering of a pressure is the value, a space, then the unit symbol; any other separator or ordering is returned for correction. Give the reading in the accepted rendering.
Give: 282 mmHg
